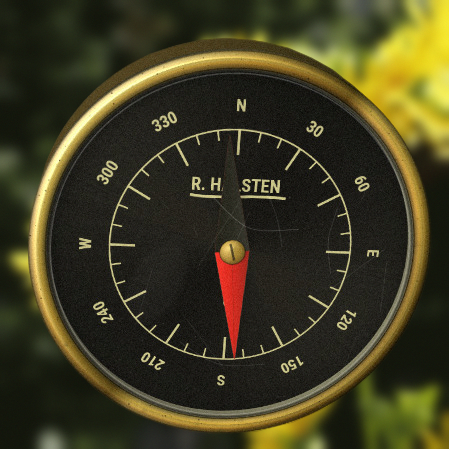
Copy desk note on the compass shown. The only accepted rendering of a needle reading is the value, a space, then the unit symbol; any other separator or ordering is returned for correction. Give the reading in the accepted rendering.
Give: 175 °
